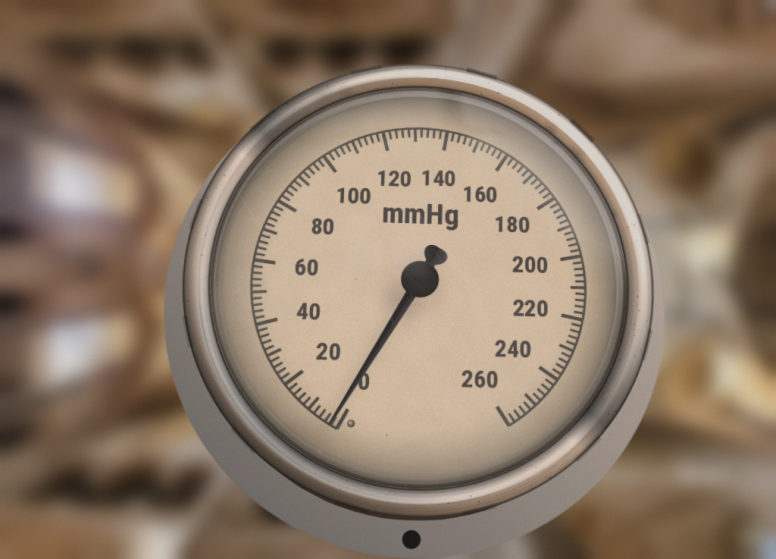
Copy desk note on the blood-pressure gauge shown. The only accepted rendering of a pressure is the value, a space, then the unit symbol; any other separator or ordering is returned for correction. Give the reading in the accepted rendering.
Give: 2 mmHg
